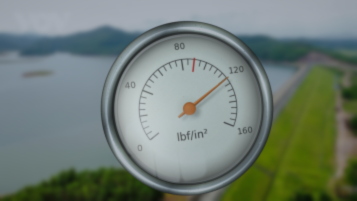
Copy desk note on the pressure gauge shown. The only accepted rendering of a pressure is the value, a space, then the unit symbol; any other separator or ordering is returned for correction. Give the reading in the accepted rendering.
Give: 120 psi
